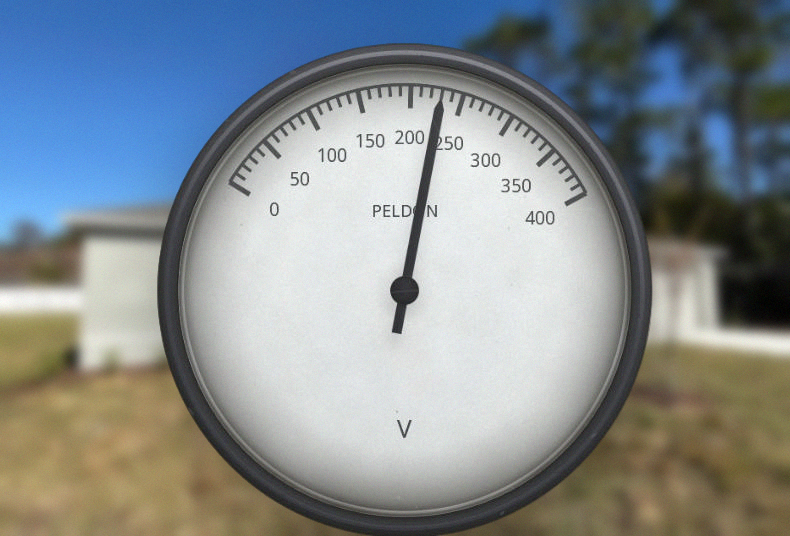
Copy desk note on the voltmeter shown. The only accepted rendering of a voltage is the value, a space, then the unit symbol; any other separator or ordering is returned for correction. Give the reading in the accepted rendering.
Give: 230 V
